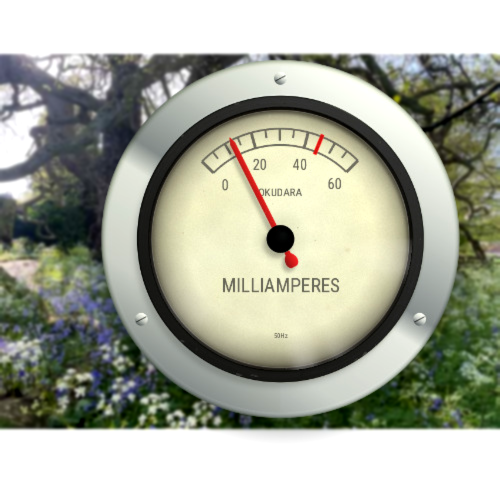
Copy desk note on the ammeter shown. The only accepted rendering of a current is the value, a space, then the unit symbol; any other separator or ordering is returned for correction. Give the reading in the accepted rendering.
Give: 12.5 mA
